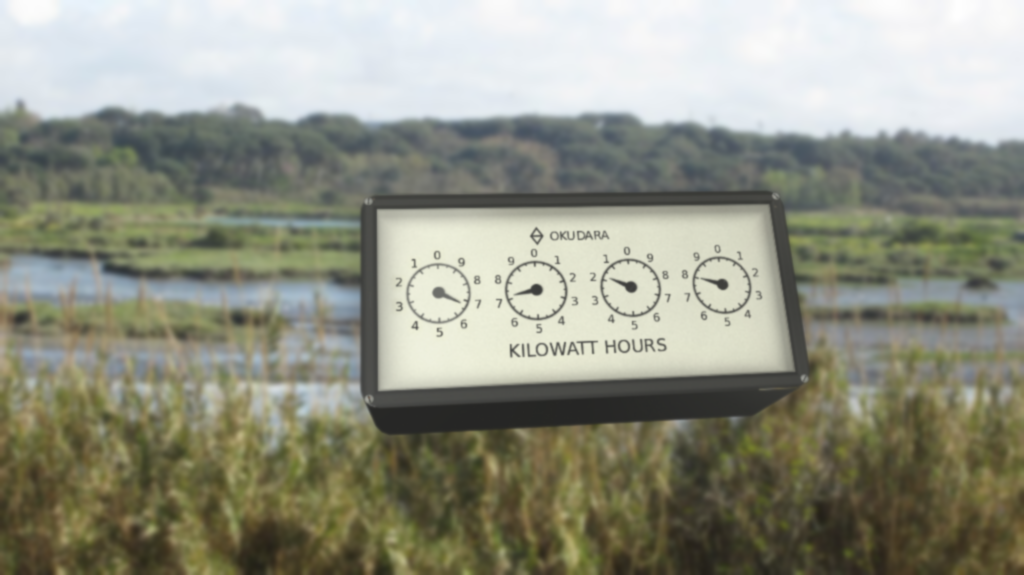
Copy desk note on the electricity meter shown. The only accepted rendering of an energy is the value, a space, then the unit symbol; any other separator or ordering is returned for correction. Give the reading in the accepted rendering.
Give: 6718 kWh
